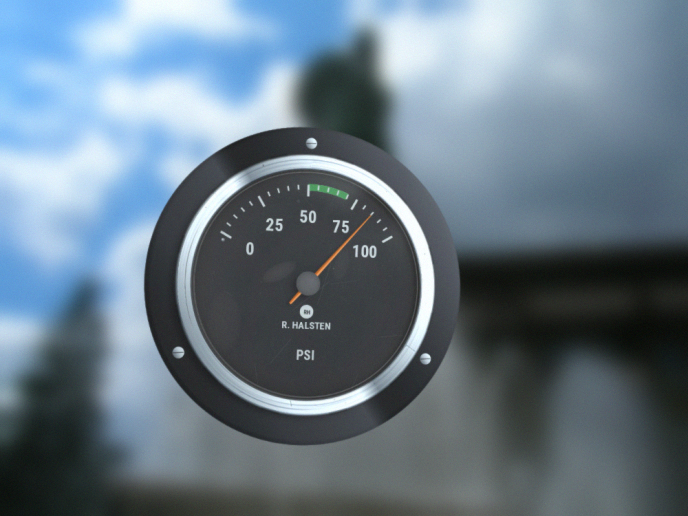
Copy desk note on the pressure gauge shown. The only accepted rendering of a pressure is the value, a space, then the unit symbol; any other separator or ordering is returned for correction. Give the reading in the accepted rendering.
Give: 85 psi
